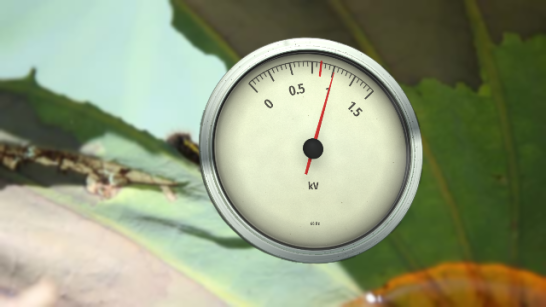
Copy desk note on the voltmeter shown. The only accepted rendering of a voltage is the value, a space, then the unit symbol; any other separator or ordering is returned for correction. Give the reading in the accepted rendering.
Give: 1 kV
